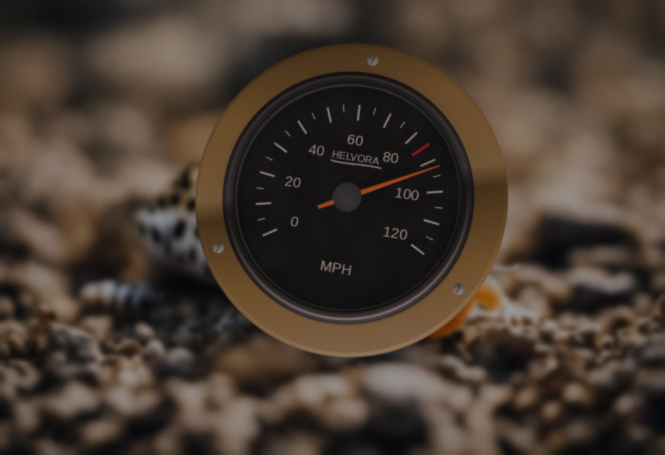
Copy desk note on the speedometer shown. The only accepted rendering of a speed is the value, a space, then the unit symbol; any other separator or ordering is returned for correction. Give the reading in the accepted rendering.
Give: 92.5 mph
